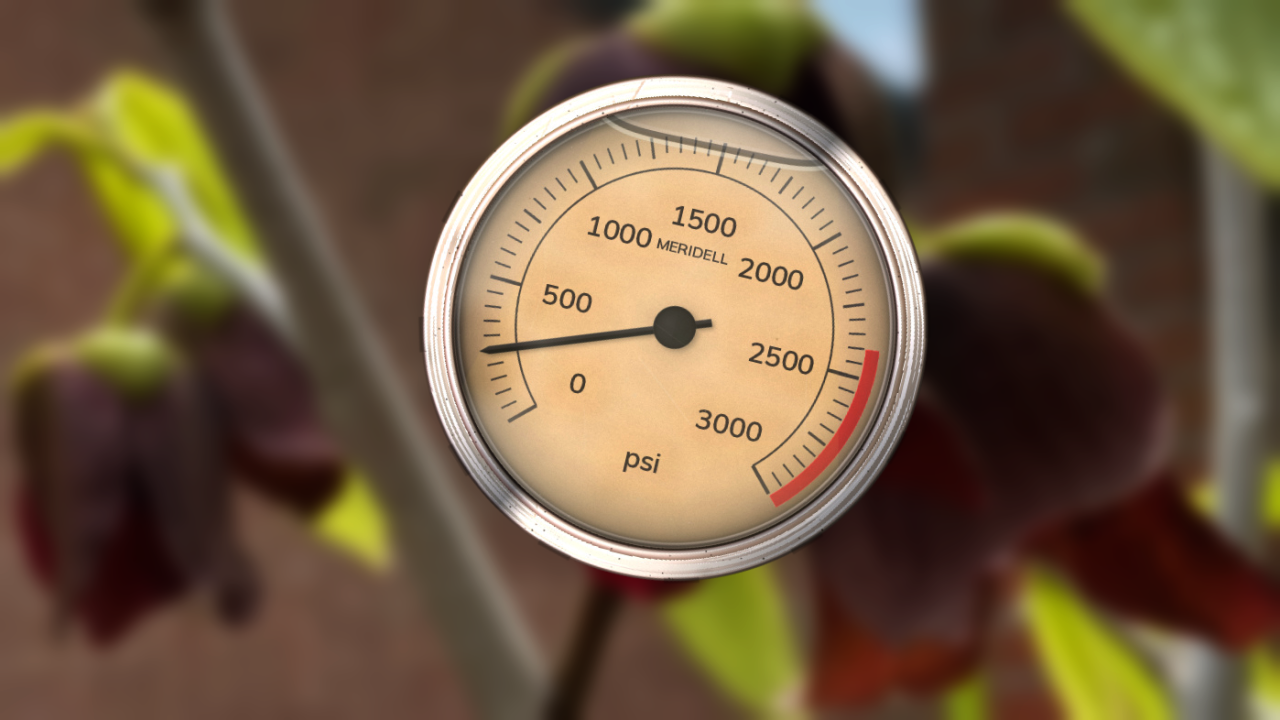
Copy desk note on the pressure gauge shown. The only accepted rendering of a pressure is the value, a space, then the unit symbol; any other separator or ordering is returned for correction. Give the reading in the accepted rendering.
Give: 250 psi
